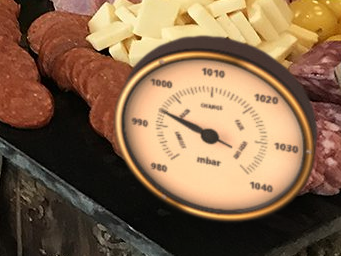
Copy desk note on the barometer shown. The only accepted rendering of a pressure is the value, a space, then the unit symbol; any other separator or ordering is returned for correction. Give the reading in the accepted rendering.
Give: 995 mbar
